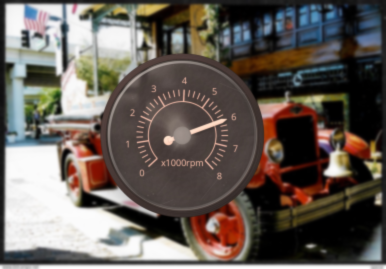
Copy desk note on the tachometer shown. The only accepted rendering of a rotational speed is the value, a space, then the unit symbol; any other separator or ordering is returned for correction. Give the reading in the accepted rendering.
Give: 6000 rpm
